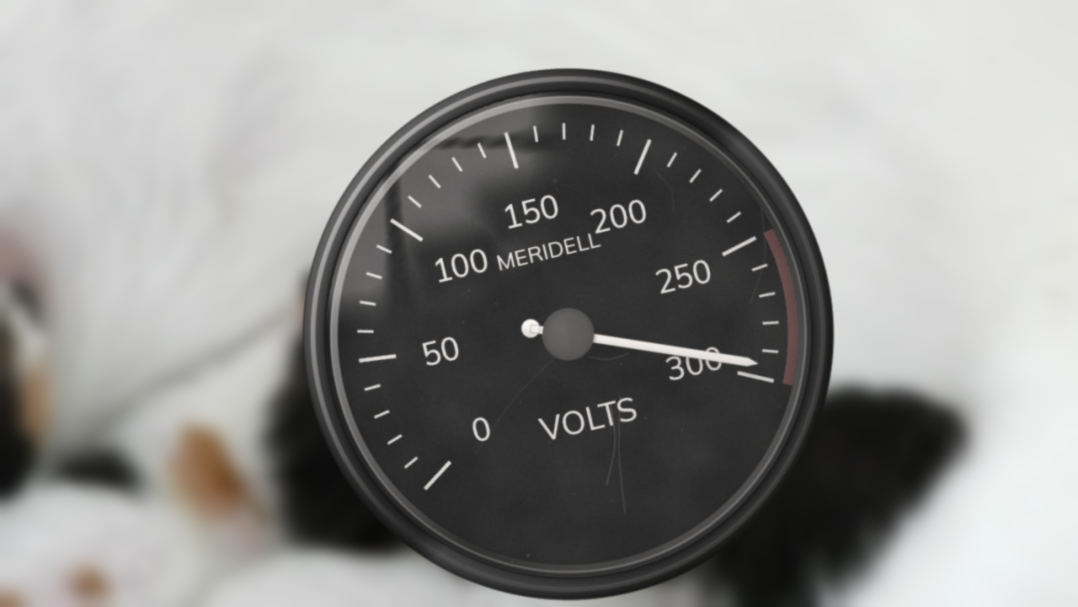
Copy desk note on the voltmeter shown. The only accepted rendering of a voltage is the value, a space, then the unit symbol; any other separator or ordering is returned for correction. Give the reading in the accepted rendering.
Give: 295 V
